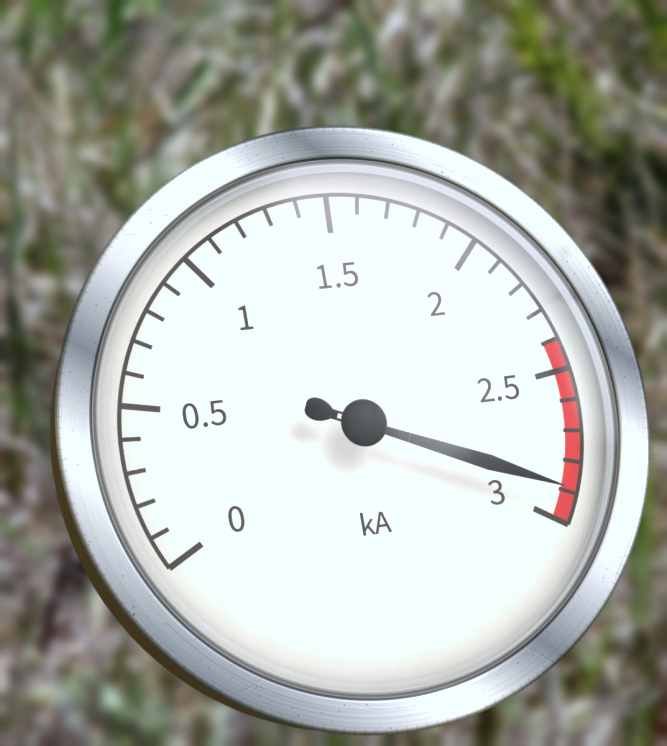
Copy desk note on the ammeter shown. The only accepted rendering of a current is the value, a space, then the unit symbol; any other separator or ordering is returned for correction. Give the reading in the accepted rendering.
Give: 2.9 kA
